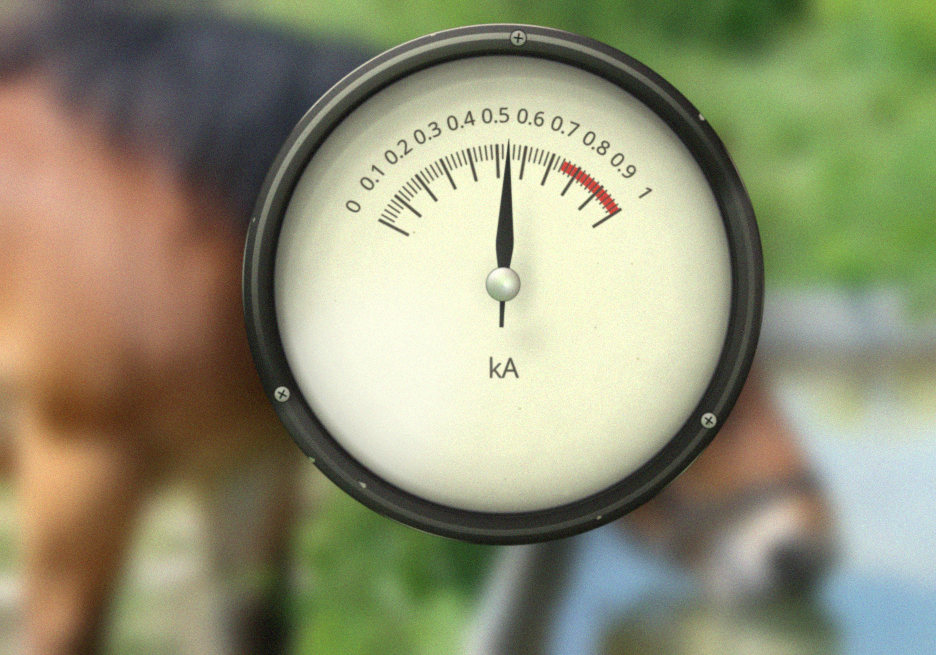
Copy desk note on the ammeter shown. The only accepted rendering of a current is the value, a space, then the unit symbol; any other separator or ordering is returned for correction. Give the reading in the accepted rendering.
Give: 0.54 kA
